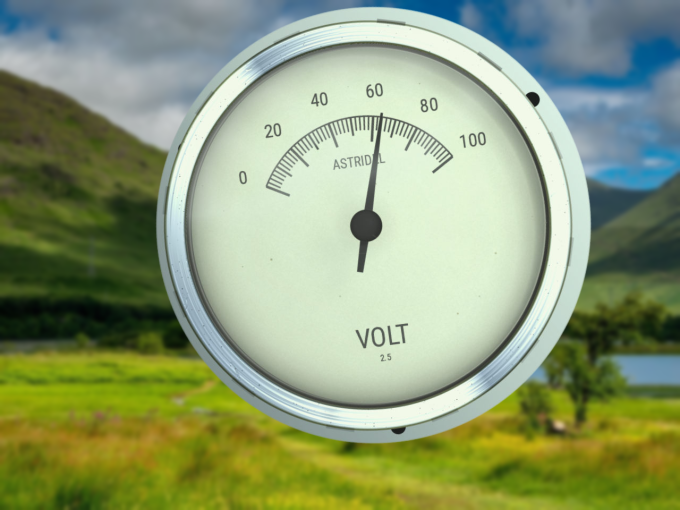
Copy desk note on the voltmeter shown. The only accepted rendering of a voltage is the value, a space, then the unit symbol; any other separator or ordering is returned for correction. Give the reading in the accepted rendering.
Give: 64 V
